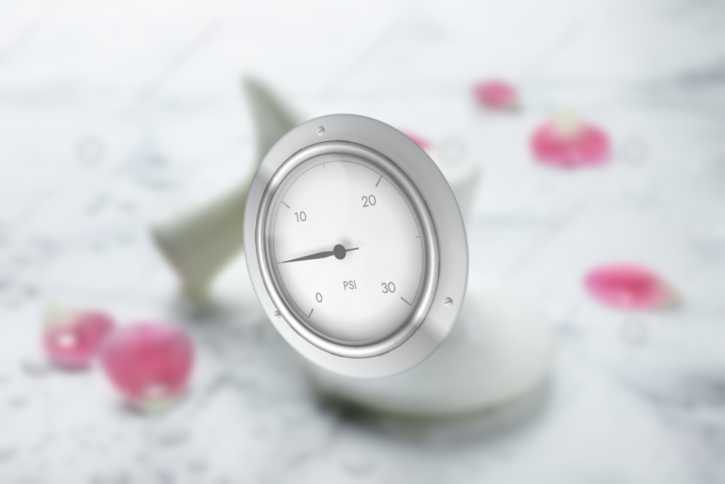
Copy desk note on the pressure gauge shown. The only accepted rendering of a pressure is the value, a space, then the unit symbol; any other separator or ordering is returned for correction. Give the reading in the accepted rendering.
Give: 5 psi
